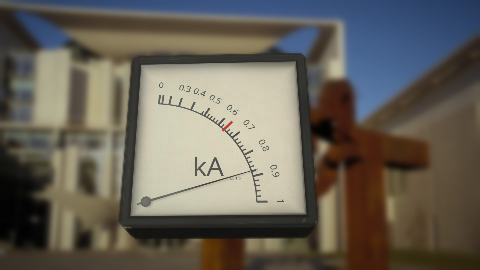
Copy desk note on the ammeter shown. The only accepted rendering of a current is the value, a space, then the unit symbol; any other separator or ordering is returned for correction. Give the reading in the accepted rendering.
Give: 0.88 kA
